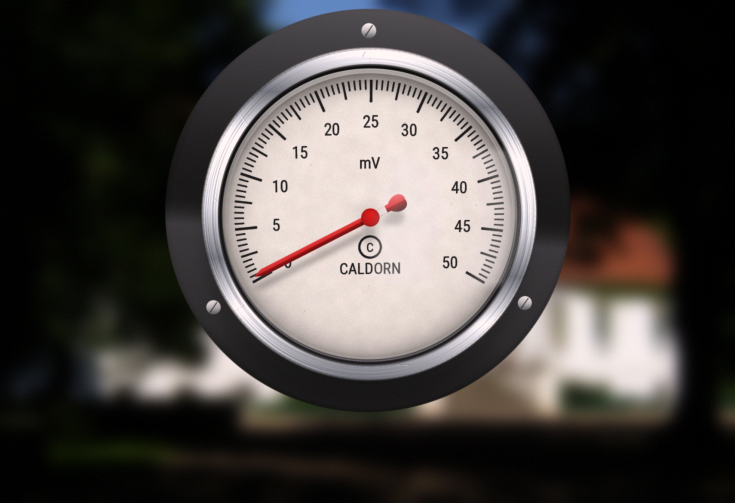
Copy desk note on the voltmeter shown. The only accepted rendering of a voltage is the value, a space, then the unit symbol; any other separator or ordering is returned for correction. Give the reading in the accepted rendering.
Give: 0.5 mV
